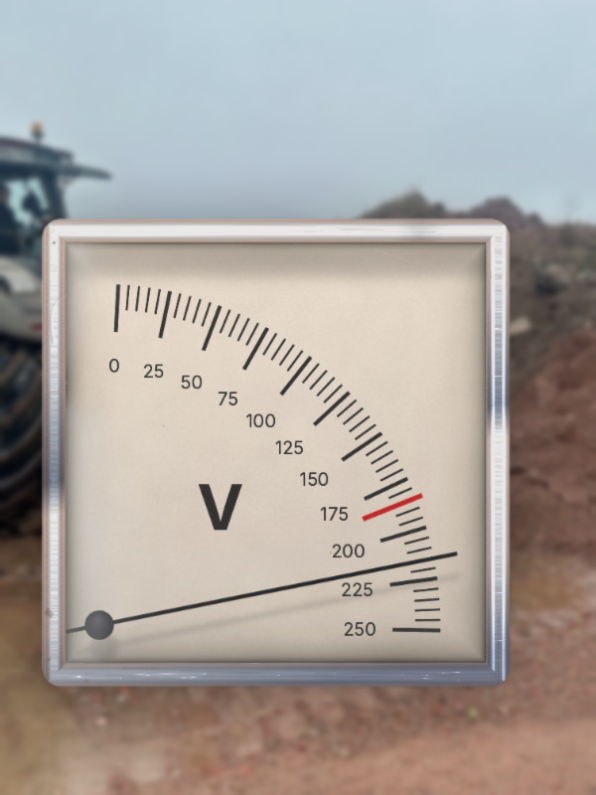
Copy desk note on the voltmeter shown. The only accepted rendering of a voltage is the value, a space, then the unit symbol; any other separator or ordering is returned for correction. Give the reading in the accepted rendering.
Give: 215 V
